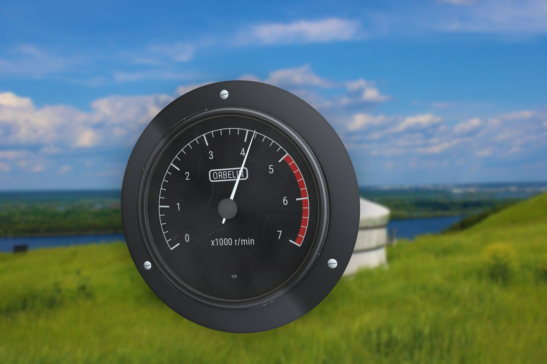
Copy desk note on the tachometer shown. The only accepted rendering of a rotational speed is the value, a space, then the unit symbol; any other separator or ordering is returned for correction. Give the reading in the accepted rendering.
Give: 4200 rpm
